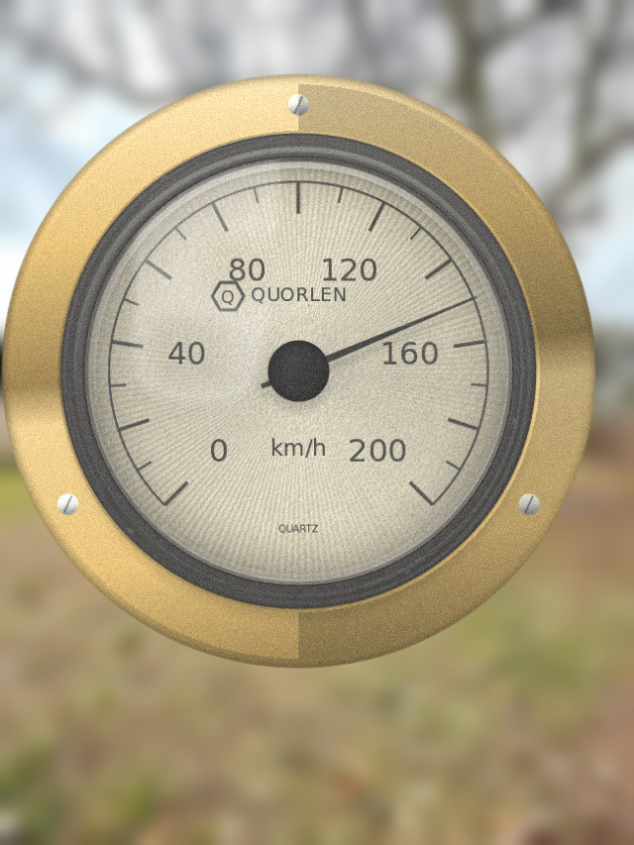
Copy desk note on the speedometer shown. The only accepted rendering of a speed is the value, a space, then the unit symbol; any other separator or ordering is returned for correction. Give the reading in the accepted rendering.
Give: 150 km/h
